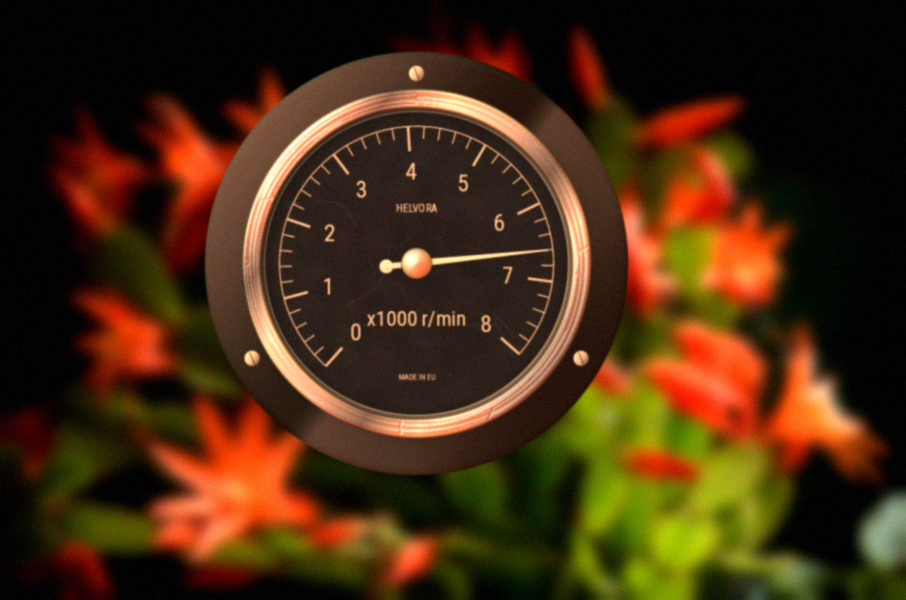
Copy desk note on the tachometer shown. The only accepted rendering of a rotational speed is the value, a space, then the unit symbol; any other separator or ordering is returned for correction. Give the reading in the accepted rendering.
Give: 6600 rpm
